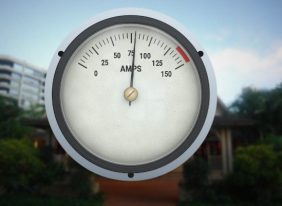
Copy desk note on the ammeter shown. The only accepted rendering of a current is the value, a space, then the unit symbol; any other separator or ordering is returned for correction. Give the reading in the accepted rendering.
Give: 80 A
